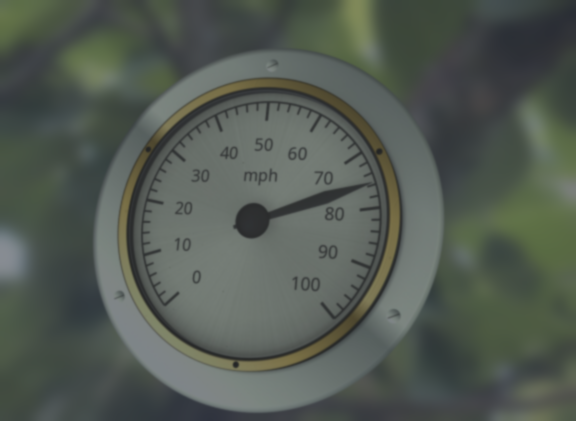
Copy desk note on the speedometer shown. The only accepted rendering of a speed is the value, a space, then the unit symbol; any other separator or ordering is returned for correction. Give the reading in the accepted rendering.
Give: 76 mph
